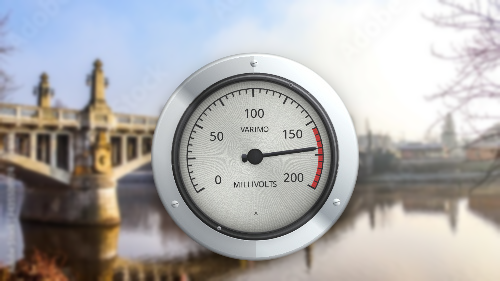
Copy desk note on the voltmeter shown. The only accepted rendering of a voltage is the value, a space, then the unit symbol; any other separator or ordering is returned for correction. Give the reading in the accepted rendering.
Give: 170 mV
